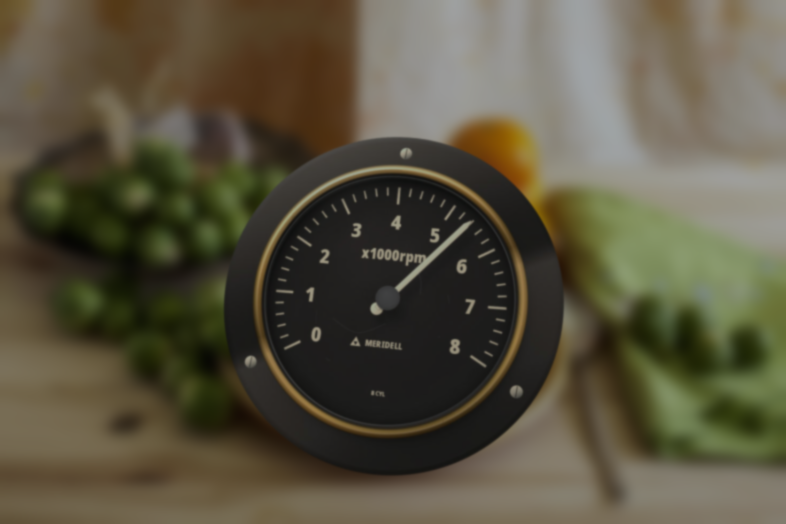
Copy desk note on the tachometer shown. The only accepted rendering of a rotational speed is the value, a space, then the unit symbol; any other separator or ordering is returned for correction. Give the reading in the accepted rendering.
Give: 5400 rpm
